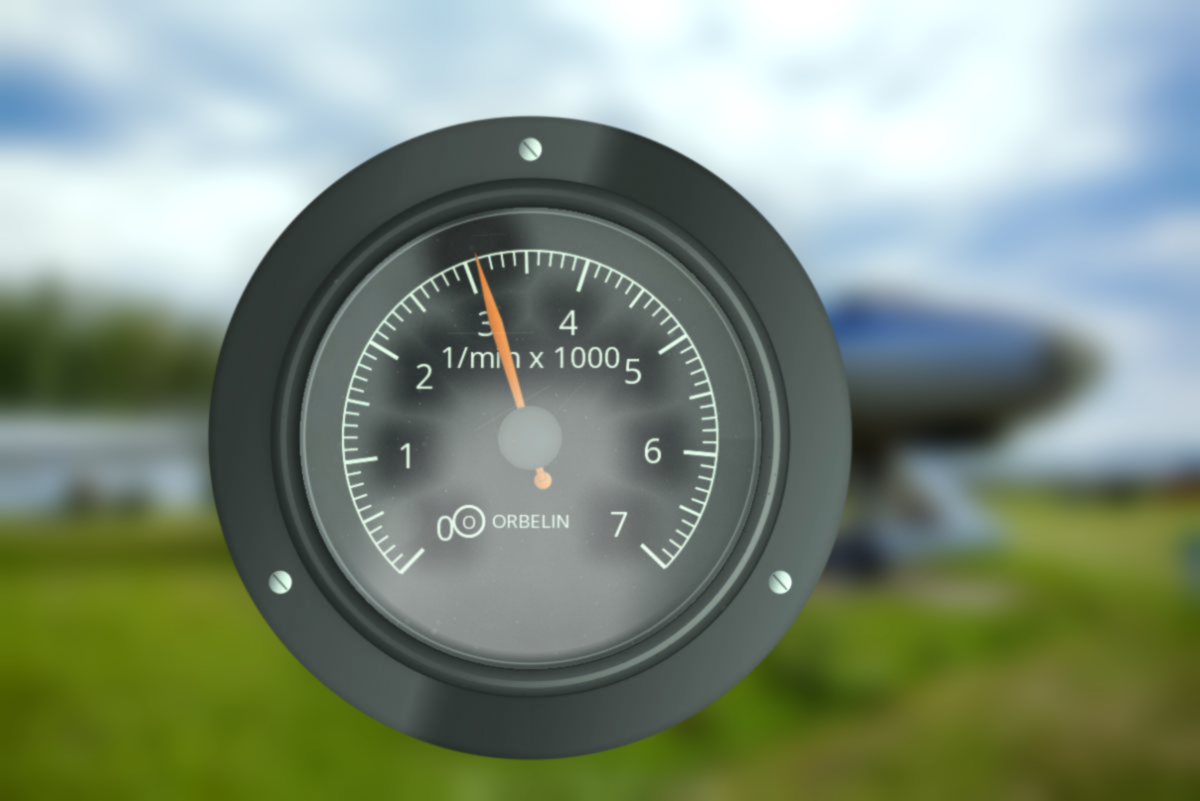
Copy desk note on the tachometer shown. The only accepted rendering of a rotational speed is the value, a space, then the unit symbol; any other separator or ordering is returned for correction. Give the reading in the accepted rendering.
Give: 3100 rpm
